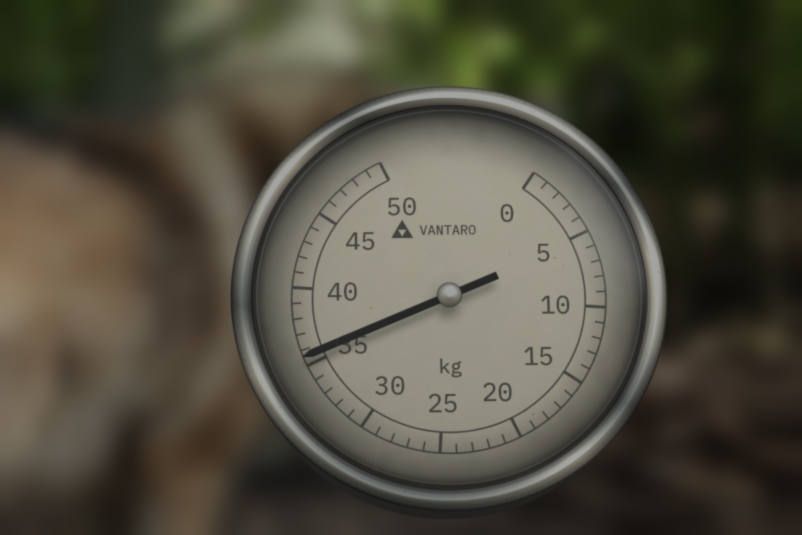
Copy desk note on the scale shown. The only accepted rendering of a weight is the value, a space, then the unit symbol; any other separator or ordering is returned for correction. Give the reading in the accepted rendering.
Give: 35.5 kg
